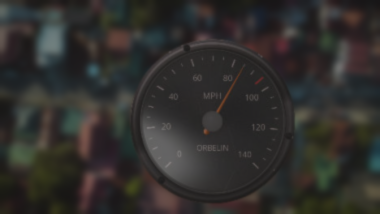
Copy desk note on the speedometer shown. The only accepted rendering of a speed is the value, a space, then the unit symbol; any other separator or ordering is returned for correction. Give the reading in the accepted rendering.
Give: 85 mph
